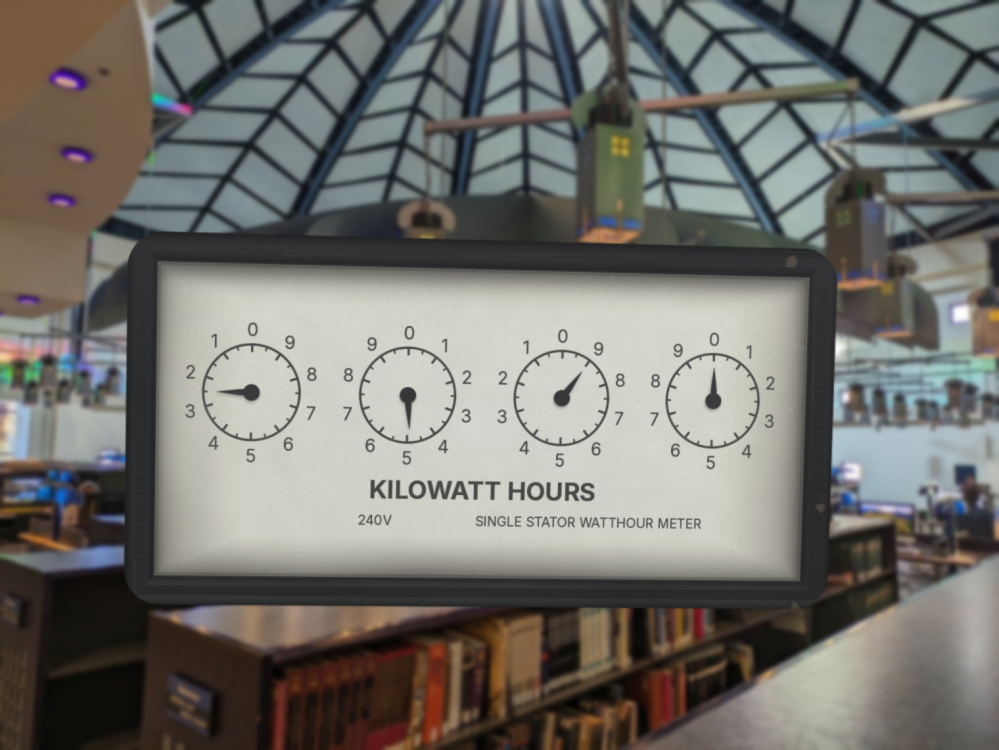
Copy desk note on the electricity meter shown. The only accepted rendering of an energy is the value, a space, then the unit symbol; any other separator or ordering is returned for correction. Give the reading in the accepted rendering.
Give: 2490 kWh
